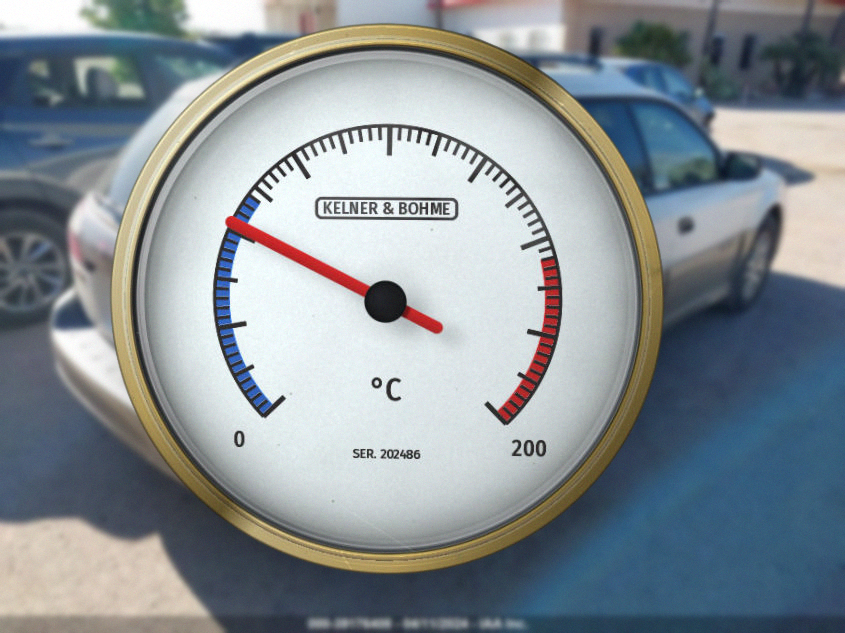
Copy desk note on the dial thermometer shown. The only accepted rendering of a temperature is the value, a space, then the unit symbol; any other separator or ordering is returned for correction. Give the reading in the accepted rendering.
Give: 52.5 °C
